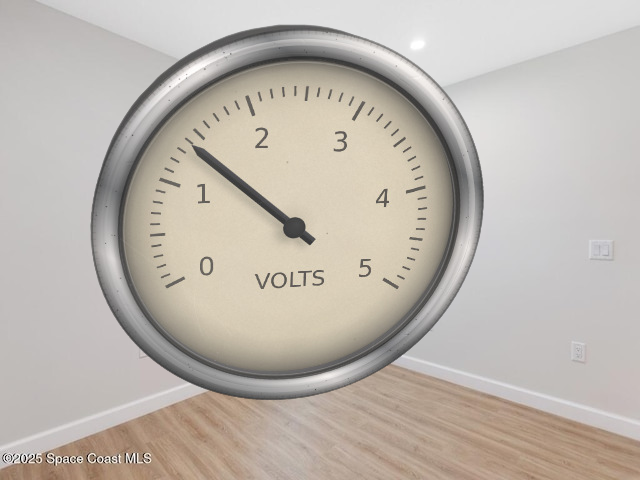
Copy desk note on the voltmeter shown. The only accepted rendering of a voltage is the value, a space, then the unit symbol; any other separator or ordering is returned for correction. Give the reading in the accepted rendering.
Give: 1.4 V
